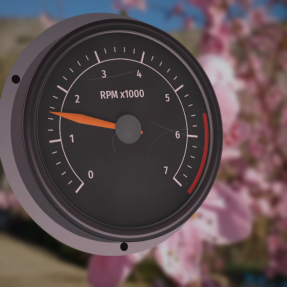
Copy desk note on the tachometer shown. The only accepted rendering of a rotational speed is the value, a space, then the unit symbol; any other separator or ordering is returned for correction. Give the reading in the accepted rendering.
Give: 1500 rpm
